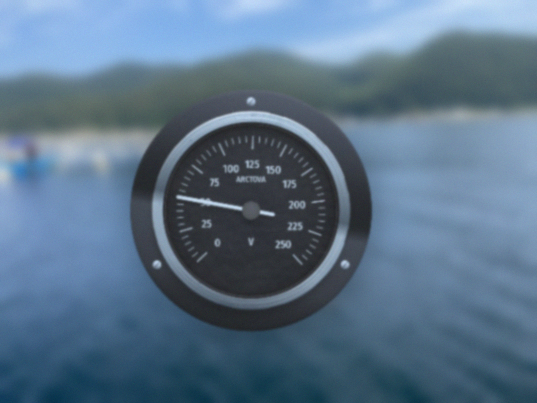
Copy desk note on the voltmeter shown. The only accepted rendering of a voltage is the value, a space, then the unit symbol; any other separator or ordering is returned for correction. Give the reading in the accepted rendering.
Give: 50 V
